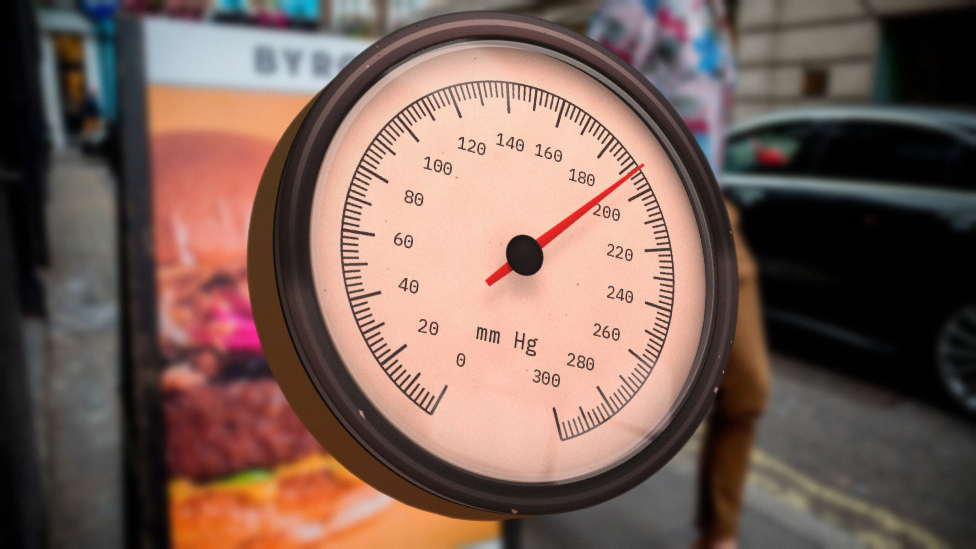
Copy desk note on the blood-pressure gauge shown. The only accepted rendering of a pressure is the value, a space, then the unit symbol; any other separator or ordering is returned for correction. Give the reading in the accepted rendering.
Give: 192 mmHg
